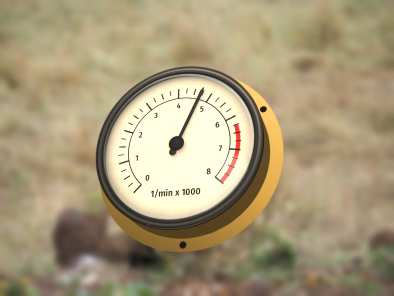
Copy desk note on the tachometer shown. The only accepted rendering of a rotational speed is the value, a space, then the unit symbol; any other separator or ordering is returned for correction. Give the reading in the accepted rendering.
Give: 4750 rpm
